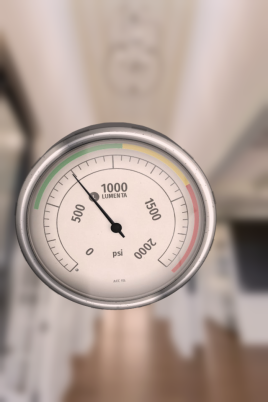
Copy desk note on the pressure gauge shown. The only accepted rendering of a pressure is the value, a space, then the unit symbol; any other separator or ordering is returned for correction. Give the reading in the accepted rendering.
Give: 750 psi
